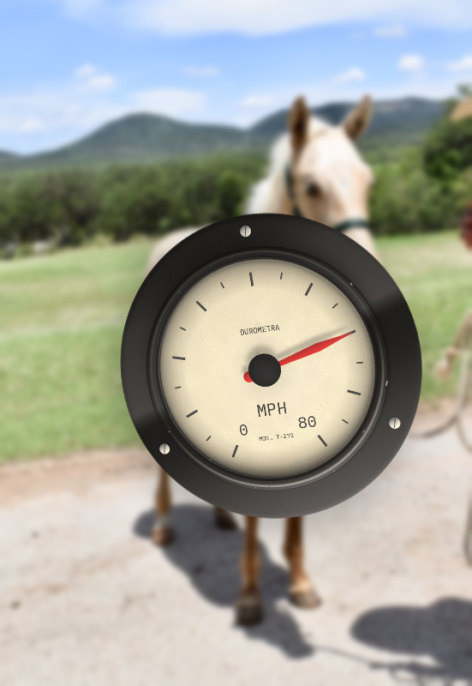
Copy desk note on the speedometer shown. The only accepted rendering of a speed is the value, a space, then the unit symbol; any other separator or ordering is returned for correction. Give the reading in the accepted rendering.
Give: 60 mph
